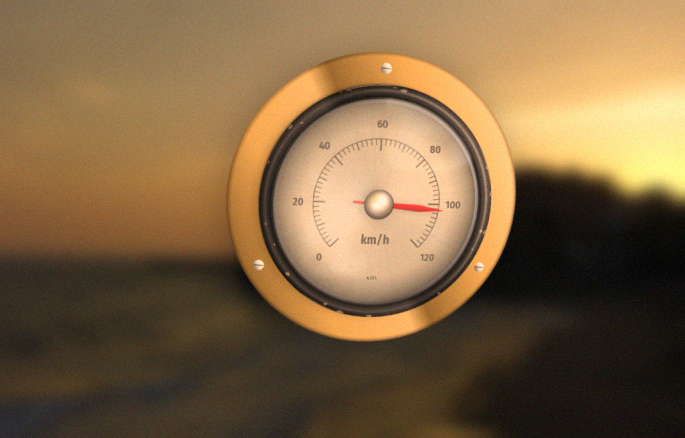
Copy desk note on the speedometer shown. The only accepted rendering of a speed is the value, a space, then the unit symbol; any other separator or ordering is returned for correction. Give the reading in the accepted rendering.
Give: 102 km/h
